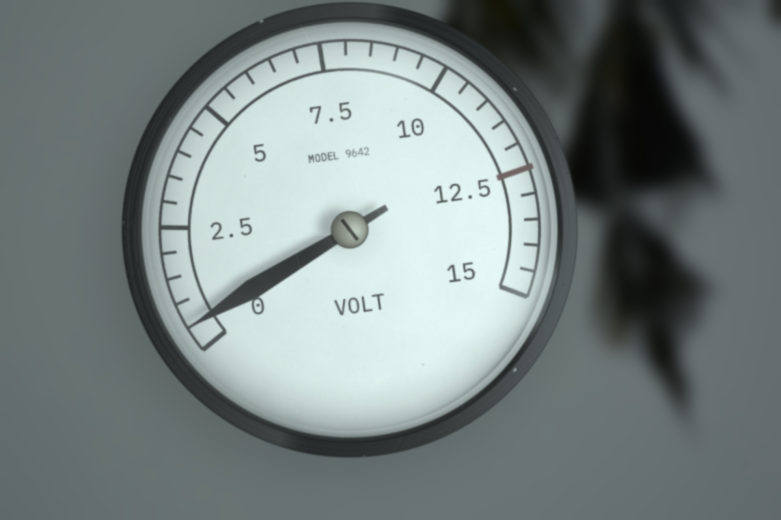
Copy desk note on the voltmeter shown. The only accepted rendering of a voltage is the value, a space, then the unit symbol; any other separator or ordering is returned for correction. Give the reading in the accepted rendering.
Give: 0.5 V
